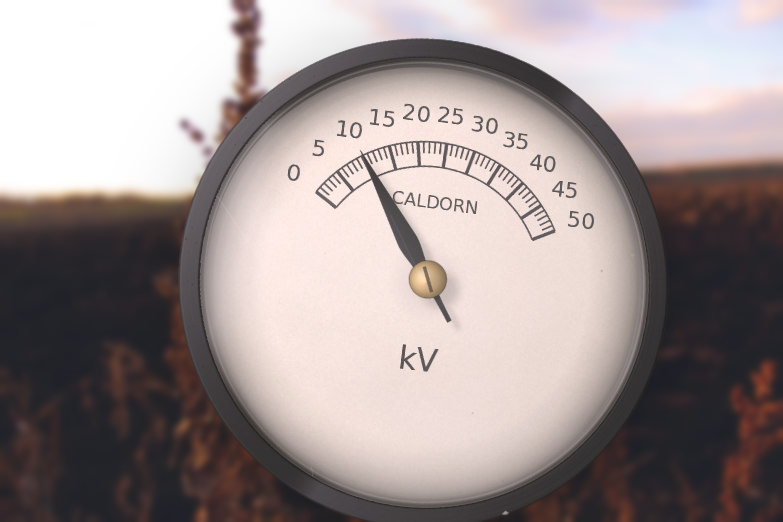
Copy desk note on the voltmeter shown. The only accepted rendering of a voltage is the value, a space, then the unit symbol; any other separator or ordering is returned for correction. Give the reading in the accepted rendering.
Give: 10 kV
